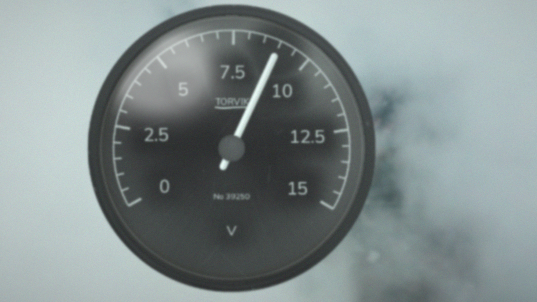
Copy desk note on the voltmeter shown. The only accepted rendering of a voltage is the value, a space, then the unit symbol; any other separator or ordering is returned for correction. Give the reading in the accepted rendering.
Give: 9 V
